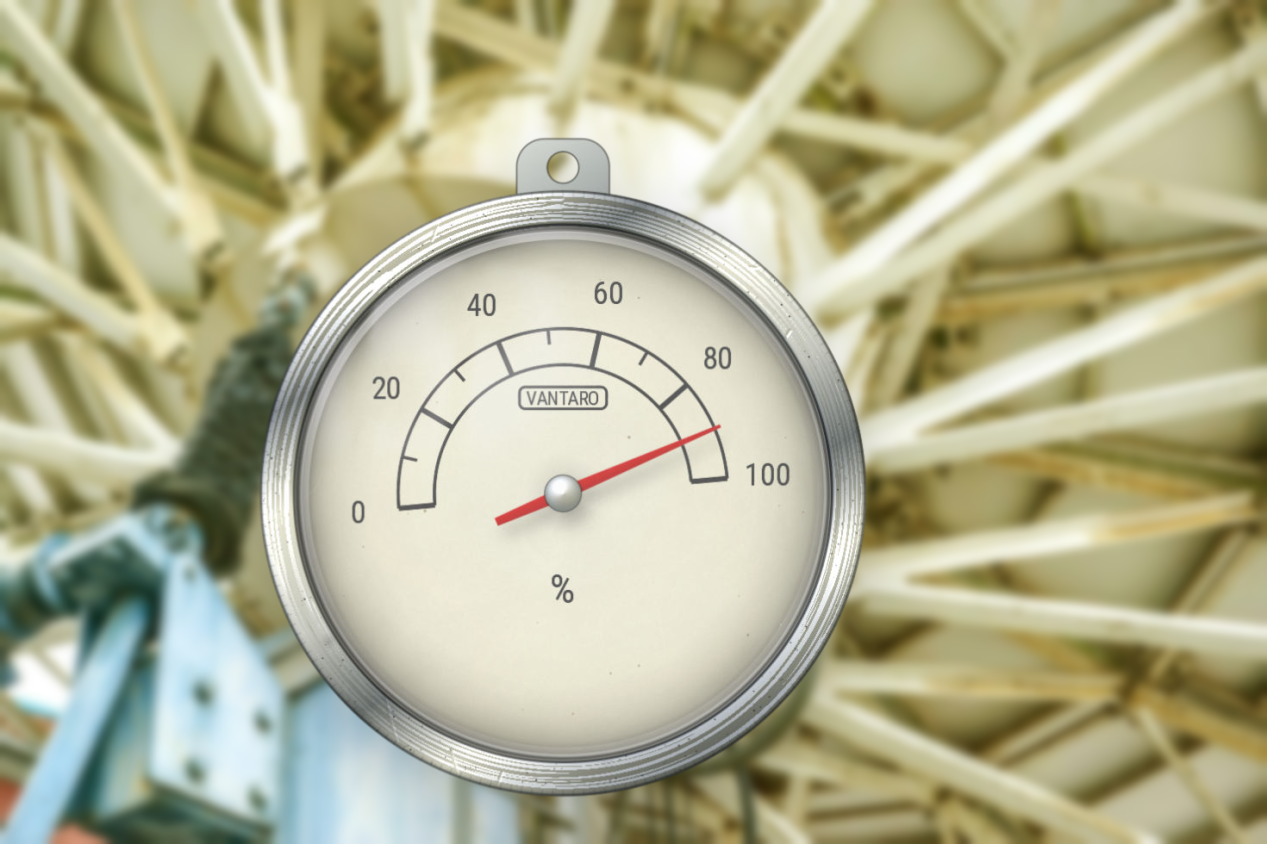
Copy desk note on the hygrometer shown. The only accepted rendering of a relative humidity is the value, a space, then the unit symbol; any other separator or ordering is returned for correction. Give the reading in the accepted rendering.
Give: 90 %
